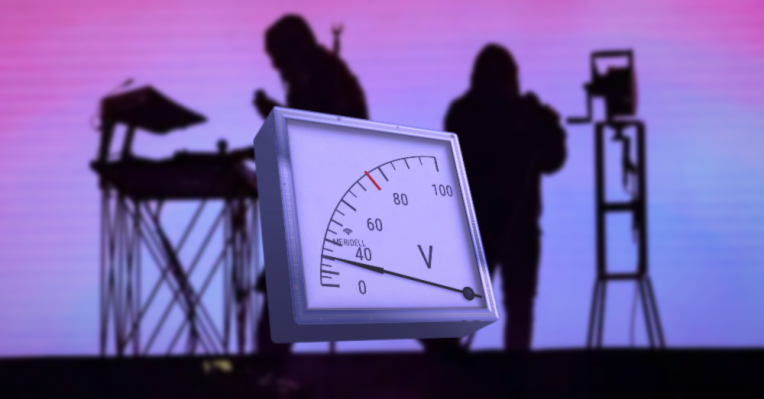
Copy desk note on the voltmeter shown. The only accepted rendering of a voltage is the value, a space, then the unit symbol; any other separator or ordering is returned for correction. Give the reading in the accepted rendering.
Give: 30 V
